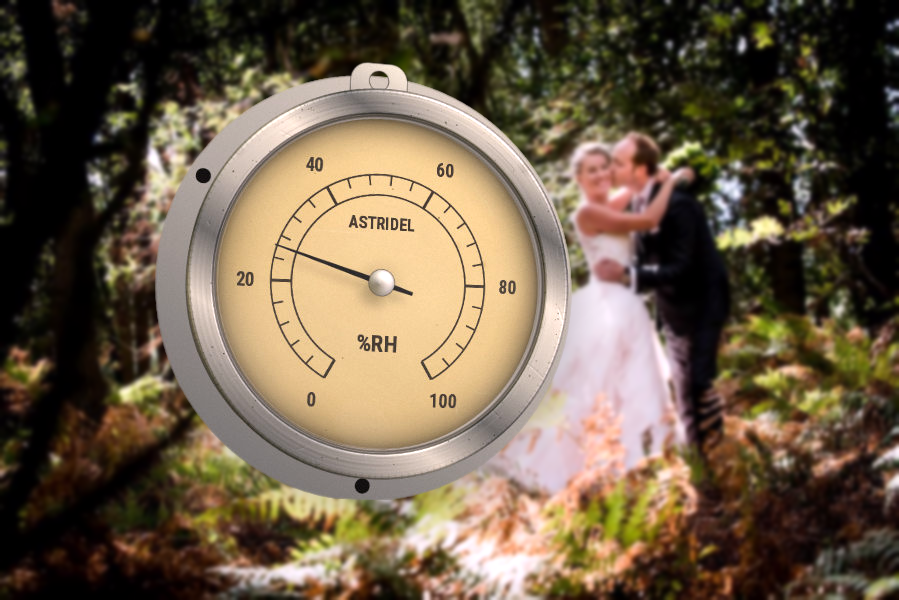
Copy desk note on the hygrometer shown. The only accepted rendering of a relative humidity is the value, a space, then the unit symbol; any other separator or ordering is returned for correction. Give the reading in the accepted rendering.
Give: 26 %
